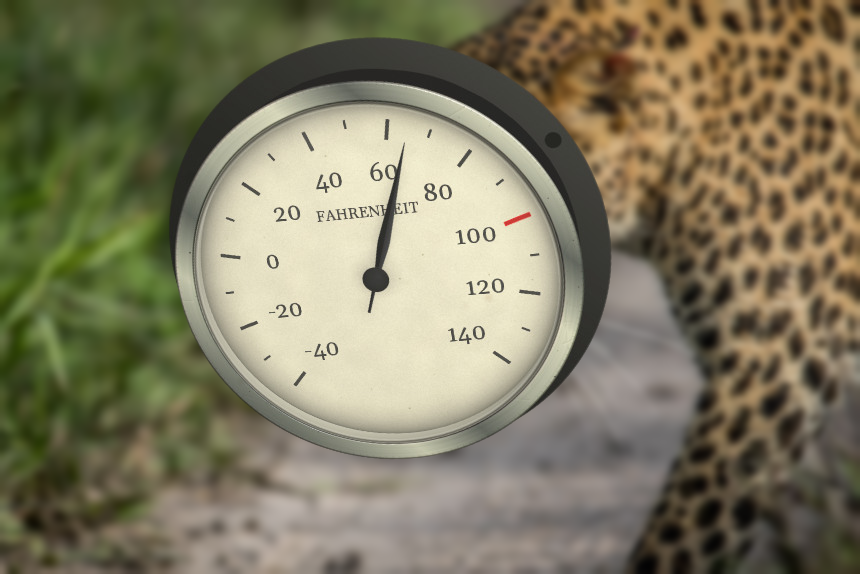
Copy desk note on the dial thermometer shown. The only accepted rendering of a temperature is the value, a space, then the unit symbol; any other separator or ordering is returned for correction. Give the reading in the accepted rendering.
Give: 65 °F
